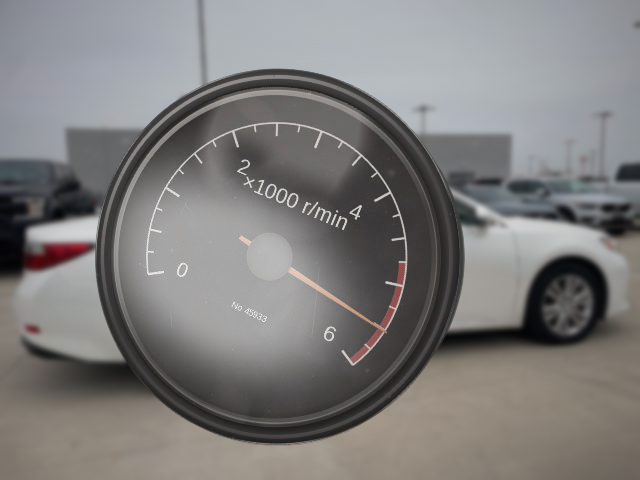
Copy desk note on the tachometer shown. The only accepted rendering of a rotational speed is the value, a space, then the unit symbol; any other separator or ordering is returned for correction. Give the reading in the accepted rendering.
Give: 5500 rpm
